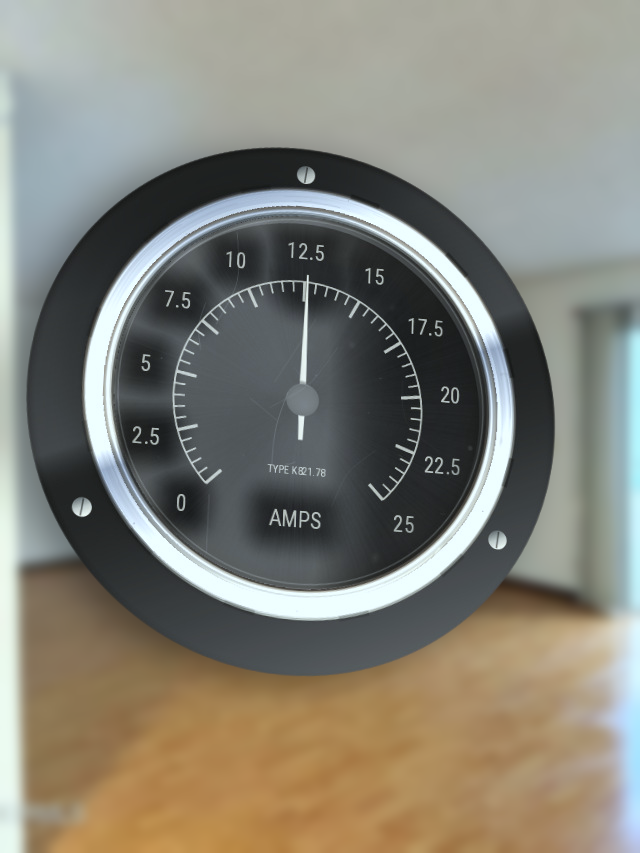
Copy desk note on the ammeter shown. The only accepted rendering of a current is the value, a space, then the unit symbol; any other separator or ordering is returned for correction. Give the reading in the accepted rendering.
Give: 12.5 A
